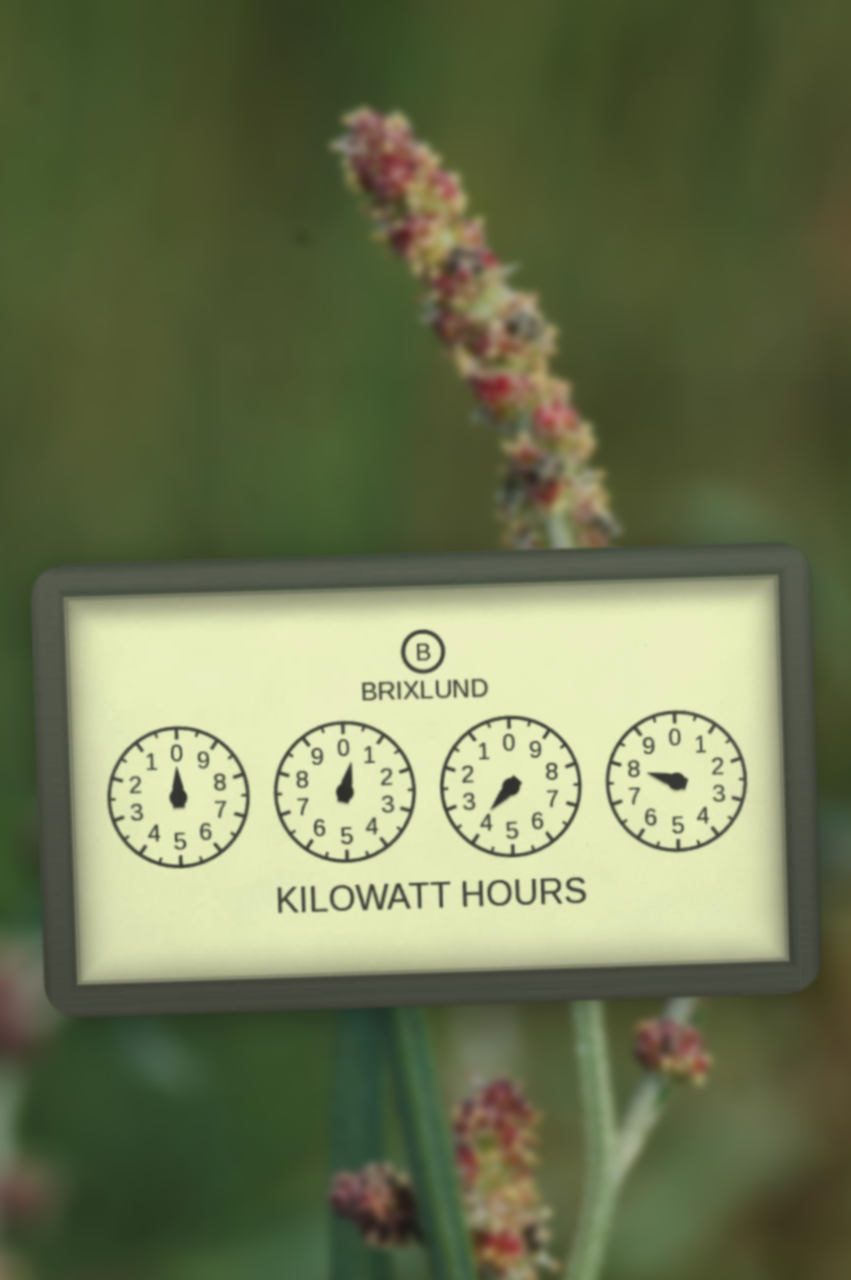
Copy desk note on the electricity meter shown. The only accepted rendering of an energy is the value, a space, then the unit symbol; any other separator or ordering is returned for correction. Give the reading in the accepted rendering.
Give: 38 kWh
